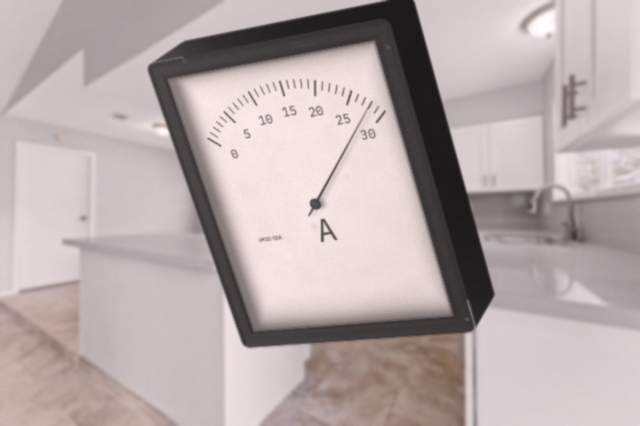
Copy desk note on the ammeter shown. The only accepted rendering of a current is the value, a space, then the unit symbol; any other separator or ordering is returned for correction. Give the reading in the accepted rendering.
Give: 28 A
